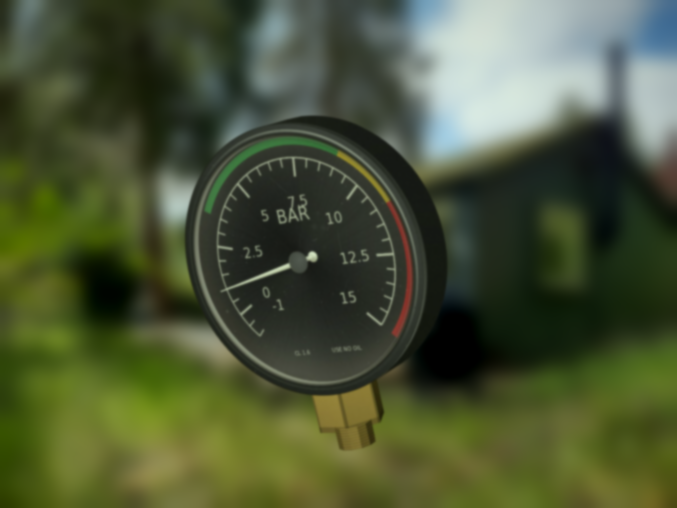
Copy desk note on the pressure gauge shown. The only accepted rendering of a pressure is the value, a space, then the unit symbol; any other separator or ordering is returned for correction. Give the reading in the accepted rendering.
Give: 1 bar
